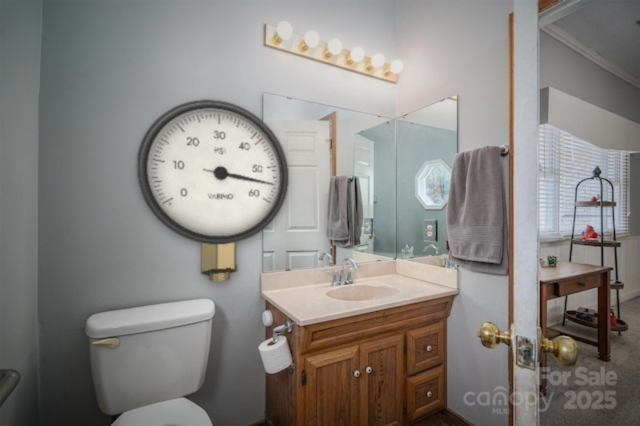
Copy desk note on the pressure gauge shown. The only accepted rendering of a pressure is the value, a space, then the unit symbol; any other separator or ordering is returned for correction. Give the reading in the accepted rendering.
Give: 55 psi
